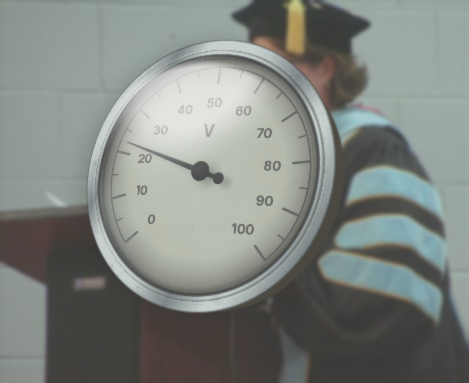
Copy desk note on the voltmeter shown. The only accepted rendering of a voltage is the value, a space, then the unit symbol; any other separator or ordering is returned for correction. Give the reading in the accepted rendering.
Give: 22.5 V
